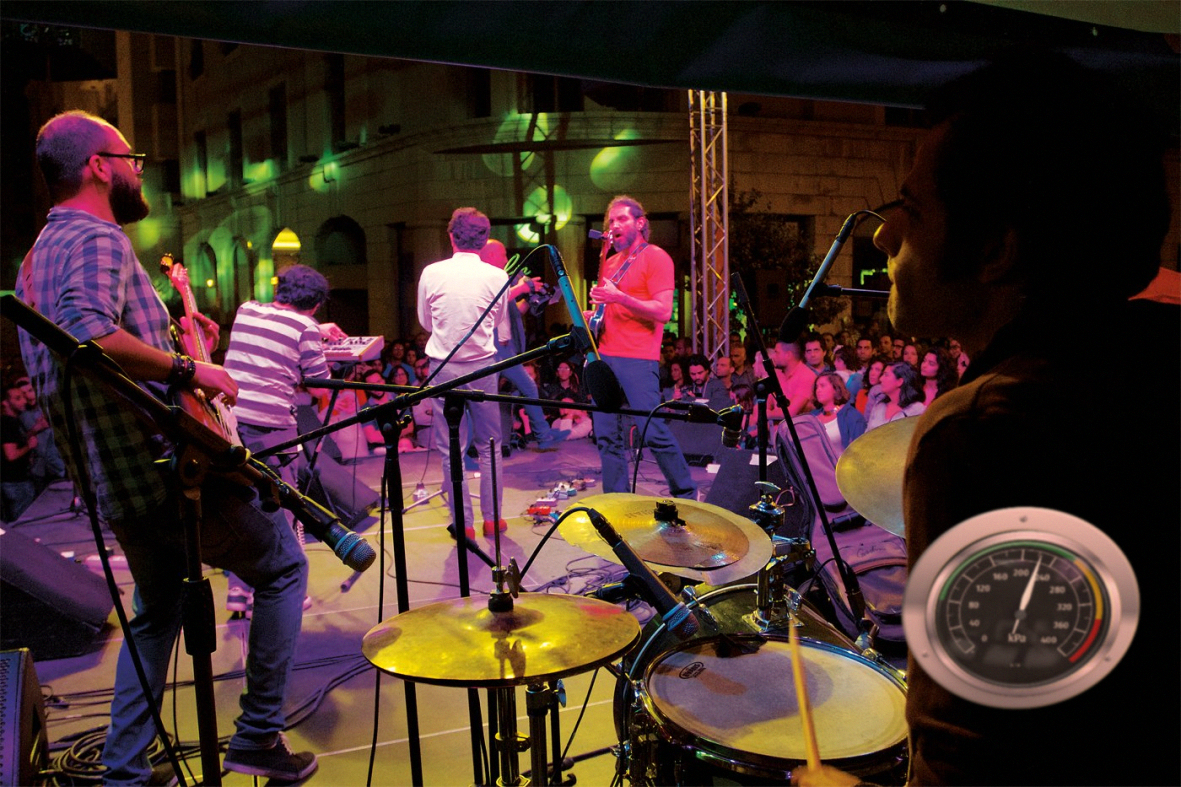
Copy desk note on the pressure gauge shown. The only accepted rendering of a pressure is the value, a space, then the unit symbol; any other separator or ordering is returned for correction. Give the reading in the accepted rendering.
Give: 220 kPa
